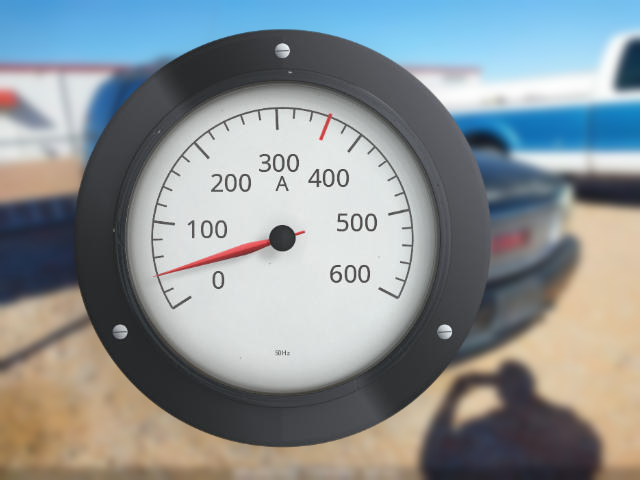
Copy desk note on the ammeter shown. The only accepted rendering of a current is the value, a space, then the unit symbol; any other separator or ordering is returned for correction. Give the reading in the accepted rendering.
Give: 40 A
